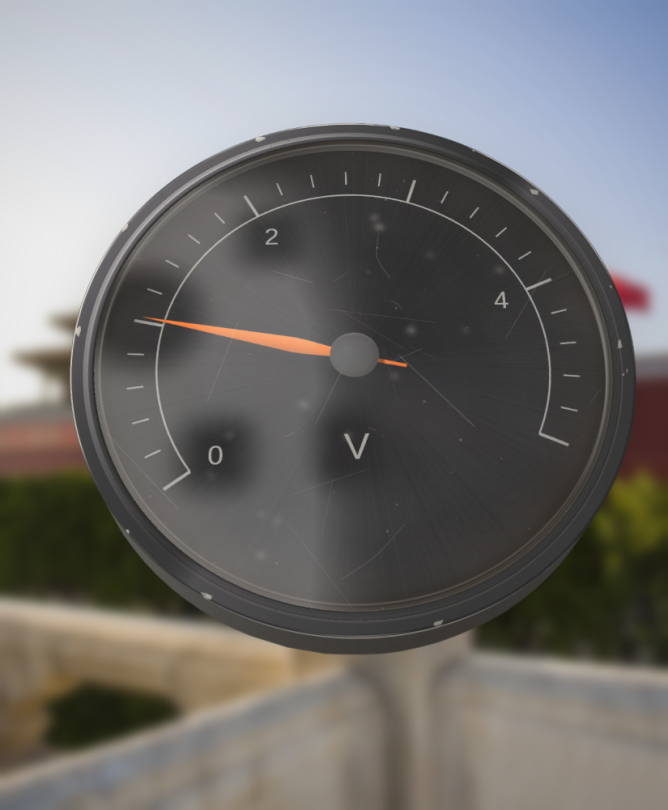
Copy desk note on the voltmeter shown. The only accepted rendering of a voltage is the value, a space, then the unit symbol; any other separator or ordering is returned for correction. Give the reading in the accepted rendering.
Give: 1 V
